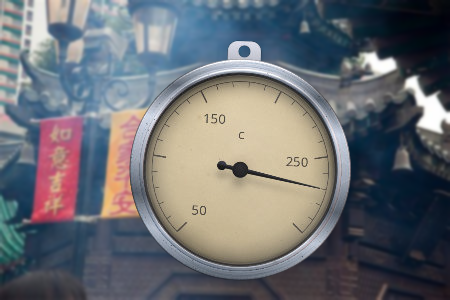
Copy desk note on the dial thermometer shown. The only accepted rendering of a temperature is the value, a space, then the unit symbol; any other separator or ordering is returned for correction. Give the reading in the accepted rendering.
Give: 270 °C
